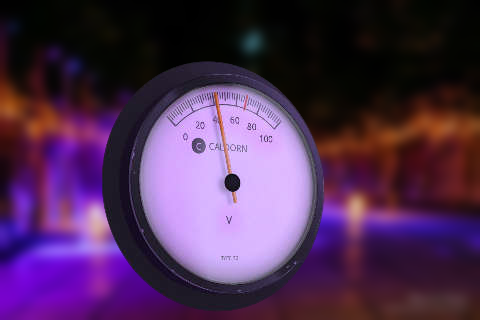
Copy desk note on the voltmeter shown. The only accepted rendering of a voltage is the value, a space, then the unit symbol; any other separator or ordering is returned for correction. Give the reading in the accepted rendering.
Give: 40 V
